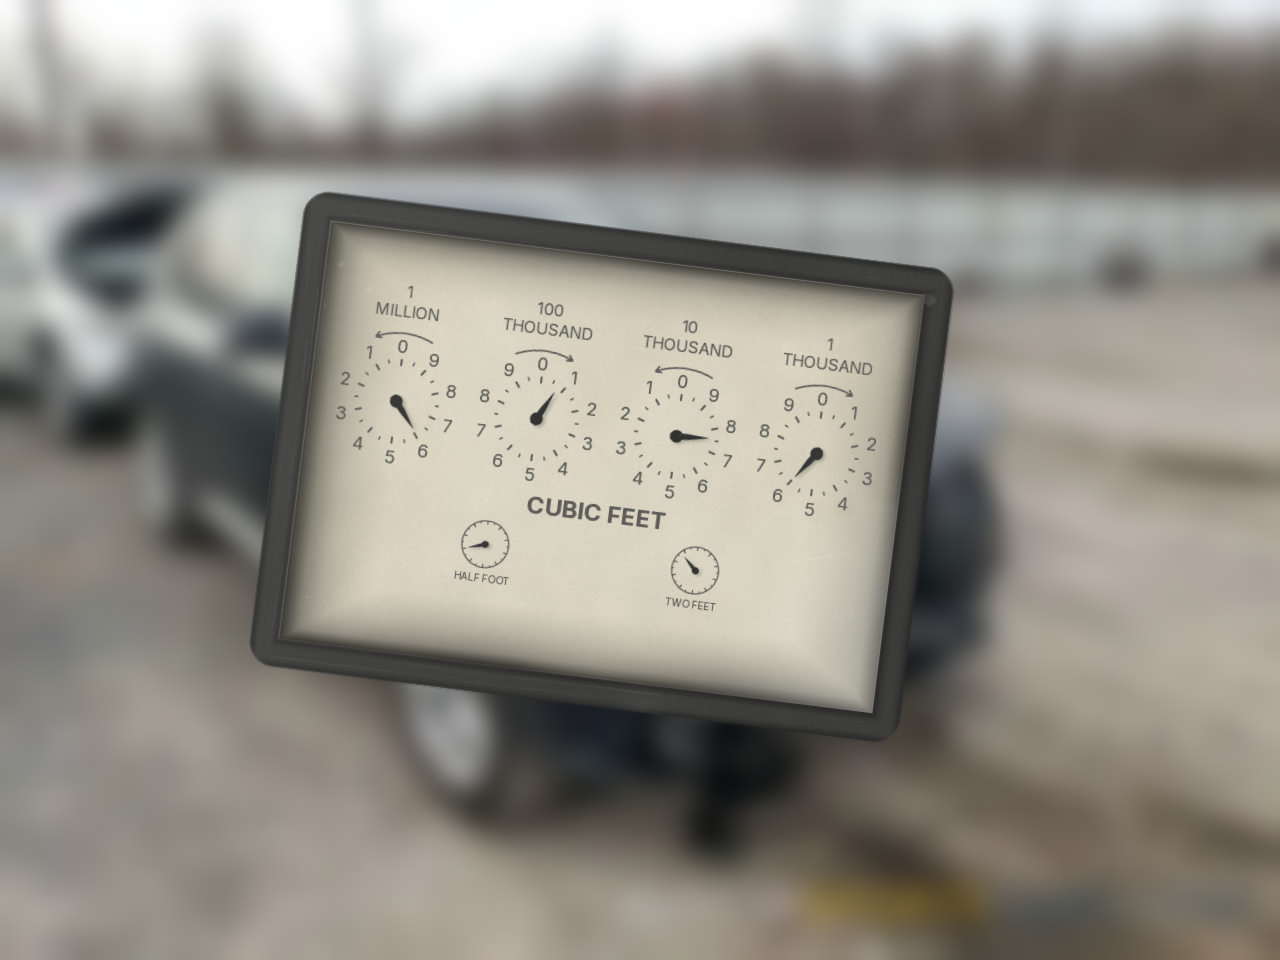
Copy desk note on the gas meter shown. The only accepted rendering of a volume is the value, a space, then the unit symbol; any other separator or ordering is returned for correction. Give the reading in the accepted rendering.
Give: 607600 ft³
